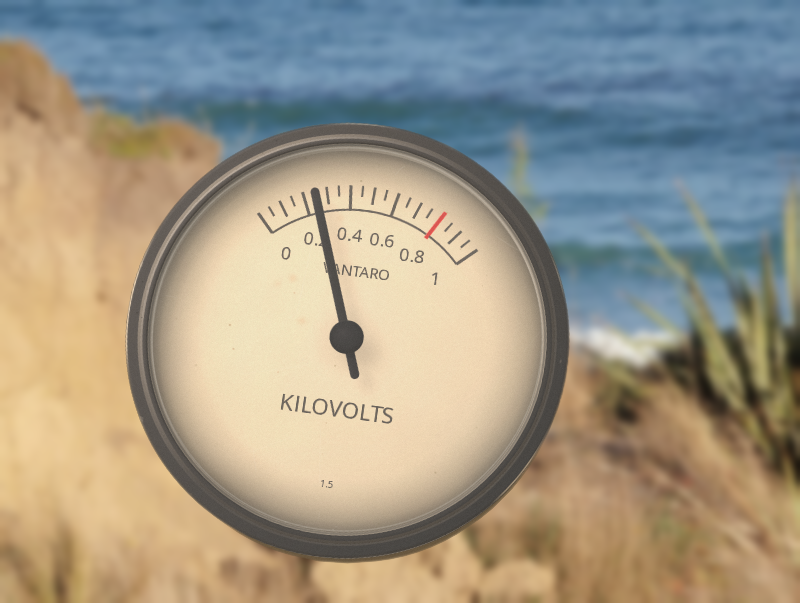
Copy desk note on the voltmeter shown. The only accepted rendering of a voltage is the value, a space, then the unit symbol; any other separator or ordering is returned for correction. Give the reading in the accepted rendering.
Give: 0.25 kV
